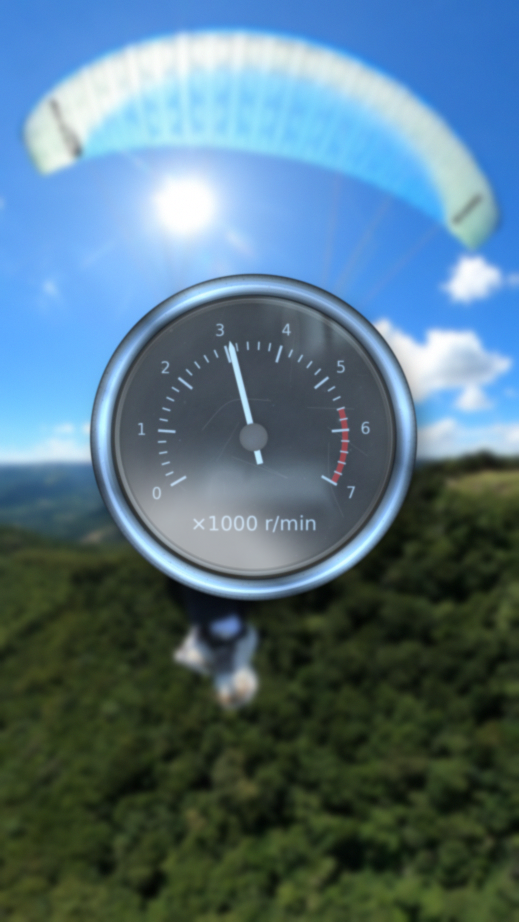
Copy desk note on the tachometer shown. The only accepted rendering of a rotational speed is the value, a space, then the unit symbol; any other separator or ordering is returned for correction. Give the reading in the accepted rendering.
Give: 3100 rpm
